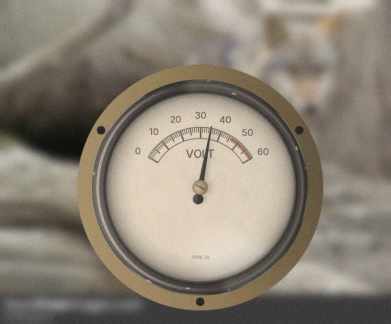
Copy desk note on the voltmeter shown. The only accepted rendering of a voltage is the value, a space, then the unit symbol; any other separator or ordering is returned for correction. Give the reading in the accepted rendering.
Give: 35 V
